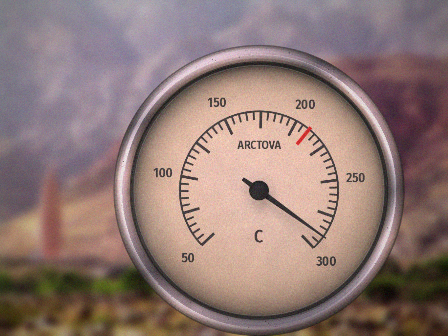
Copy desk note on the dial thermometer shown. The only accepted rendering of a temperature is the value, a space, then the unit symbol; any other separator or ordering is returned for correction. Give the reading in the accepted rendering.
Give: 290 °C
